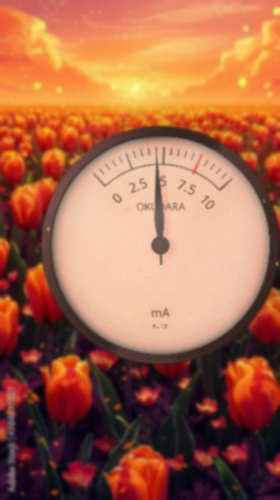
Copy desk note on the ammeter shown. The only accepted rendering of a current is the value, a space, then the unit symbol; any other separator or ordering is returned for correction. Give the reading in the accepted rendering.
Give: 4.5 mA
